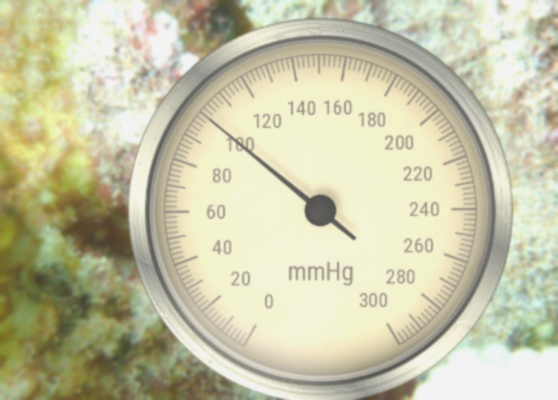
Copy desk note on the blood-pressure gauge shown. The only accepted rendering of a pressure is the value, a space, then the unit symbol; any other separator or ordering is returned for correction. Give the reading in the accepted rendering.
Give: 100 mmHg
